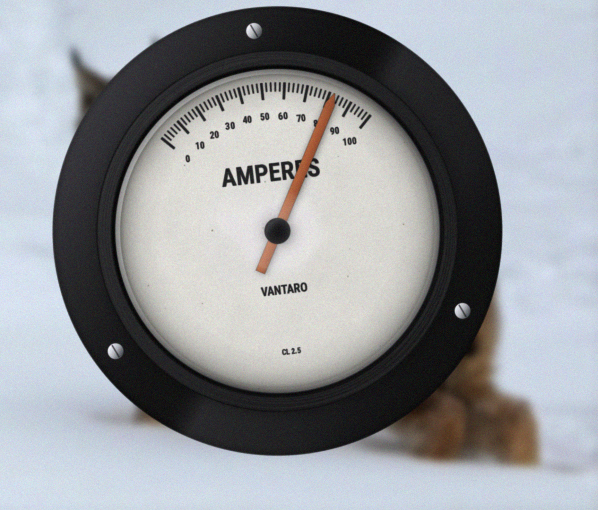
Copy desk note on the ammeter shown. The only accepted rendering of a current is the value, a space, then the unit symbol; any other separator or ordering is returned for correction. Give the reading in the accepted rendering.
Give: 82 A
